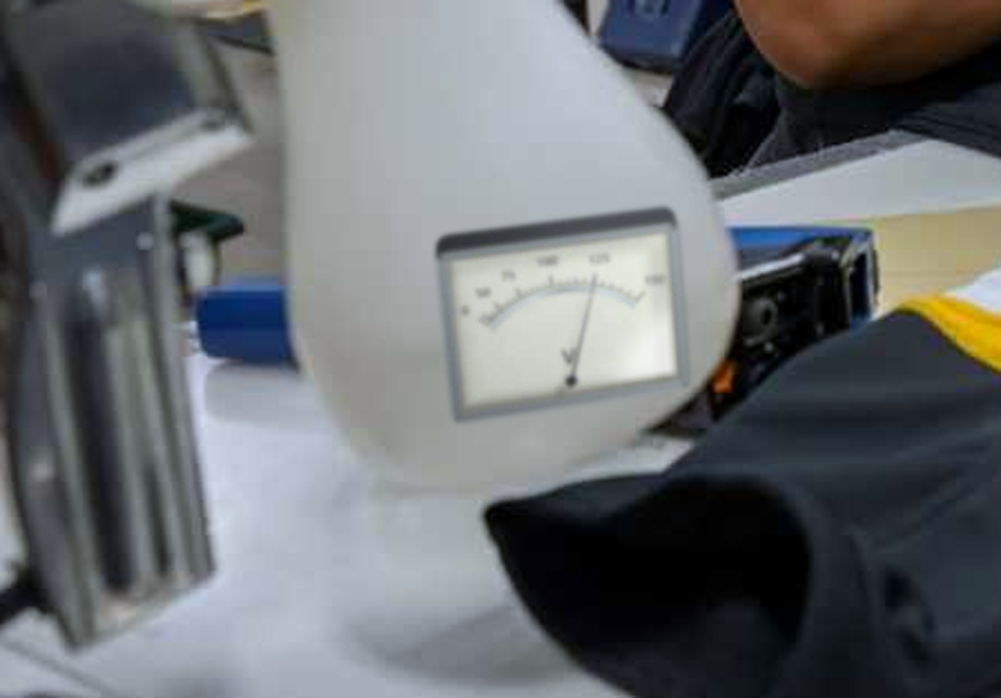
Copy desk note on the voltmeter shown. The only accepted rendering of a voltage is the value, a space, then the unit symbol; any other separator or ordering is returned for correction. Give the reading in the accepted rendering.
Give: 125 V
